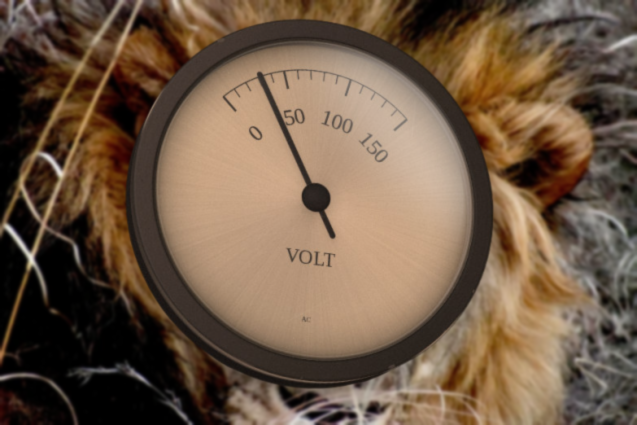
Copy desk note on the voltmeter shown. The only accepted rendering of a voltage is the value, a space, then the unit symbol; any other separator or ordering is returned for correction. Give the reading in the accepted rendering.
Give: 30 V
